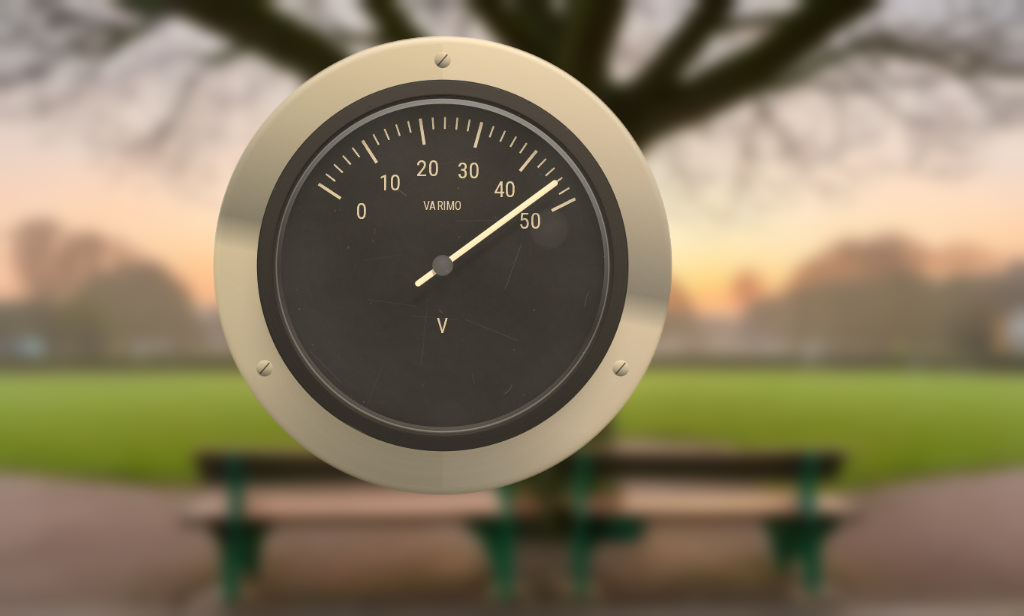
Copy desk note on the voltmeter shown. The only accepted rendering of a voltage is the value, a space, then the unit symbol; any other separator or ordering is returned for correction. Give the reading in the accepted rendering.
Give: 46 V
